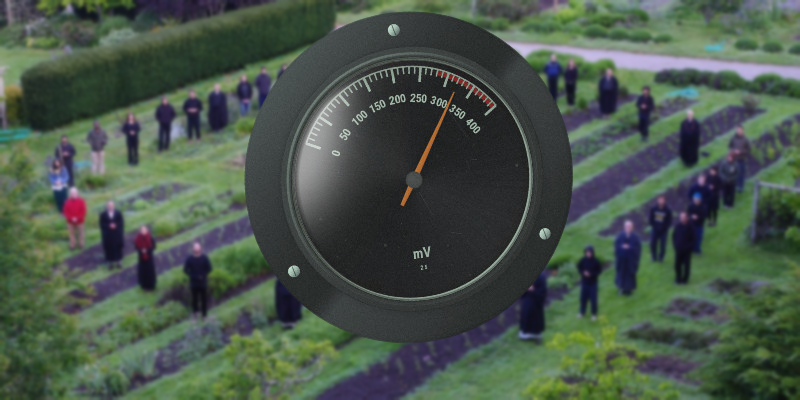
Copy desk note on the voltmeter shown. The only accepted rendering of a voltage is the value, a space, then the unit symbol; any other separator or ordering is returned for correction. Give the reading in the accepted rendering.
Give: 320 mV
